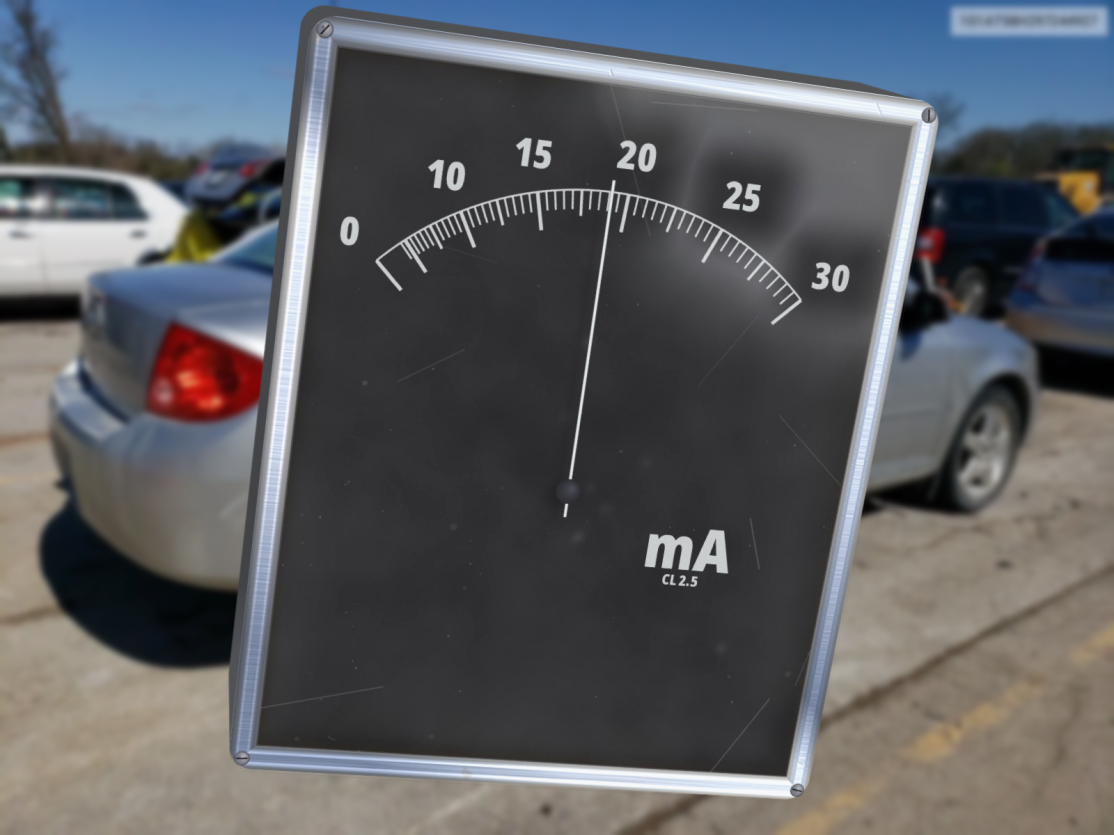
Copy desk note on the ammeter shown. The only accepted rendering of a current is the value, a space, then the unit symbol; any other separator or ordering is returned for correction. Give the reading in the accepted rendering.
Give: 19 mA
